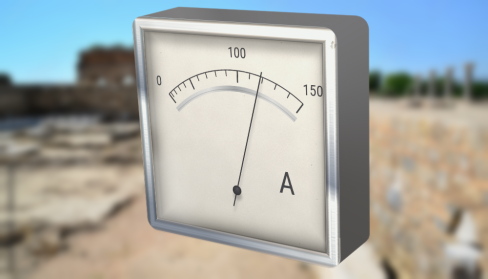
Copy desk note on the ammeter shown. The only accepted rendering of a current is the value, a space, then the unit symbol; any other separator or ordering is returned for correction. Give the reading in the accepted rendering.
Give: 120 A
